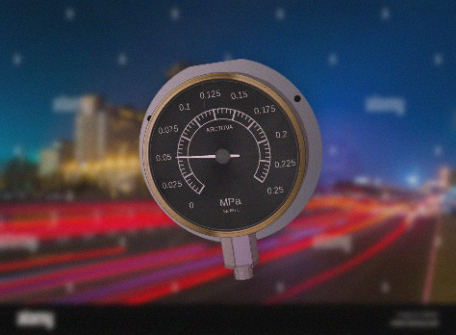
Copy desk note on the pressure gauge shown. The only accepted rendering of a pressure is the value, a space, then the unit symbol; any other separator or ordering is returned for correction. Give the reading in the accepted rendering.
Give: 0.05 MPa
